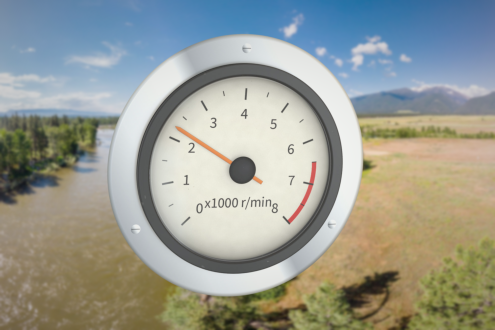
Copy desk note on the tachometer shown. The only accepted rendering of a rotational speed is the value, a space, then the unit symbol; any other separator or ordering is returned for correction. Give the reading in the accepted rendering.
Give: 2250 rpm
